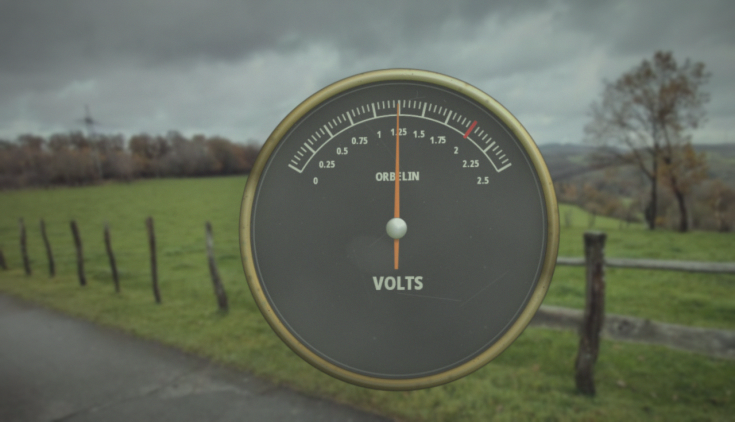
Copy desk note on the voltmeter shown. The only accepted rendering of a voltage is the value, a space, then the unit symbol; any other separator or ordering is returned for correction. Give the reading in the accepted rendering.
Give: 1.25 V
